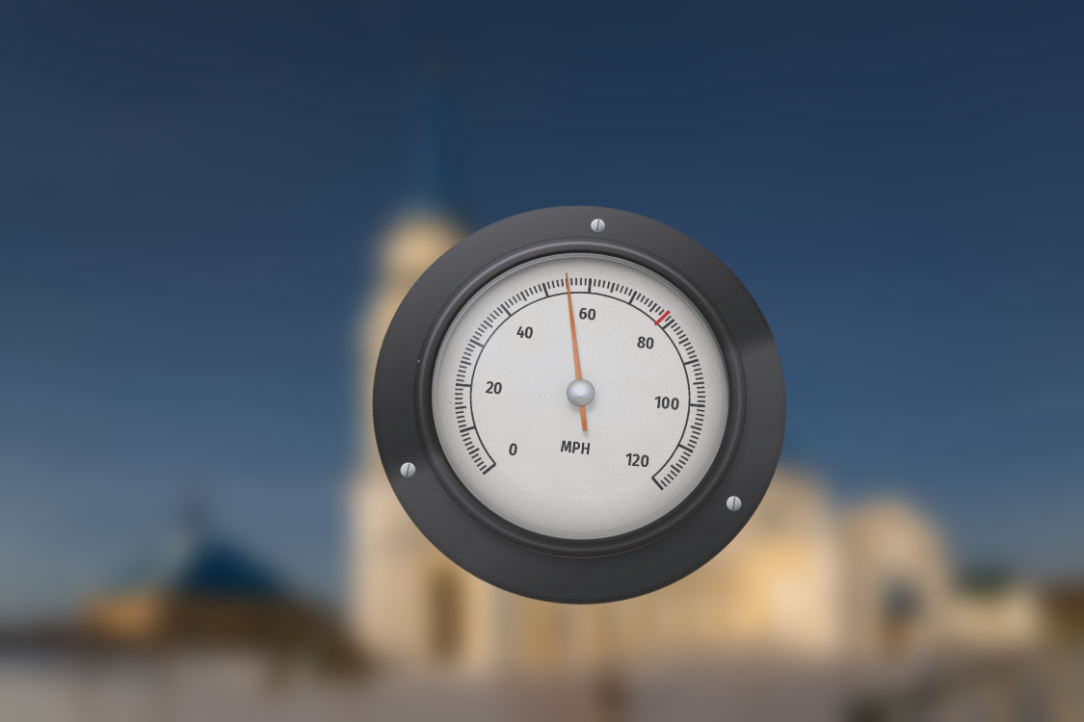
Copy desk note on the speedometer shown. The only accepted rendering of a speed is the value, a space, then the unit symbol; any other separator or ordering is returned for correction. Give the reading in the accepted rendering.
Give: 55 mph
